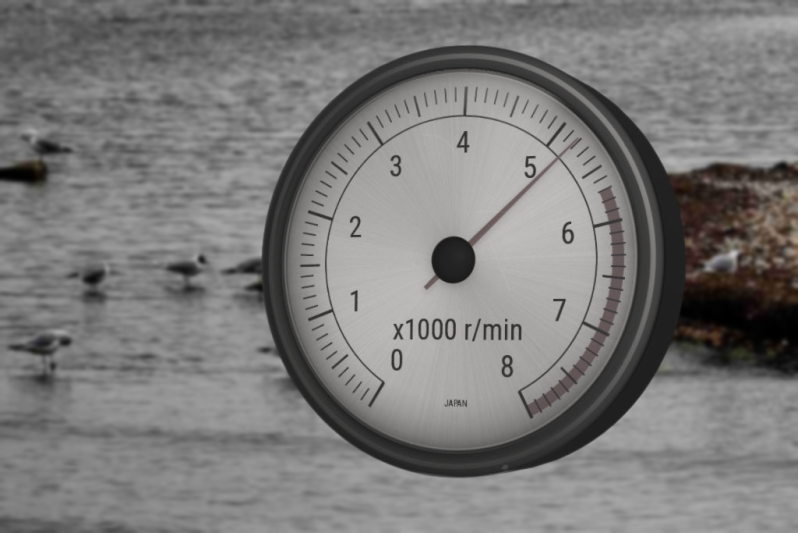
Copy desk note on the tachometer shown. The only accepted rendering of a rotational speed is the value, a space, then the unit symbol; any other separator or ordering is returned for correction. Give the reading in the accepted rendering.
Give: 5200 rpm
